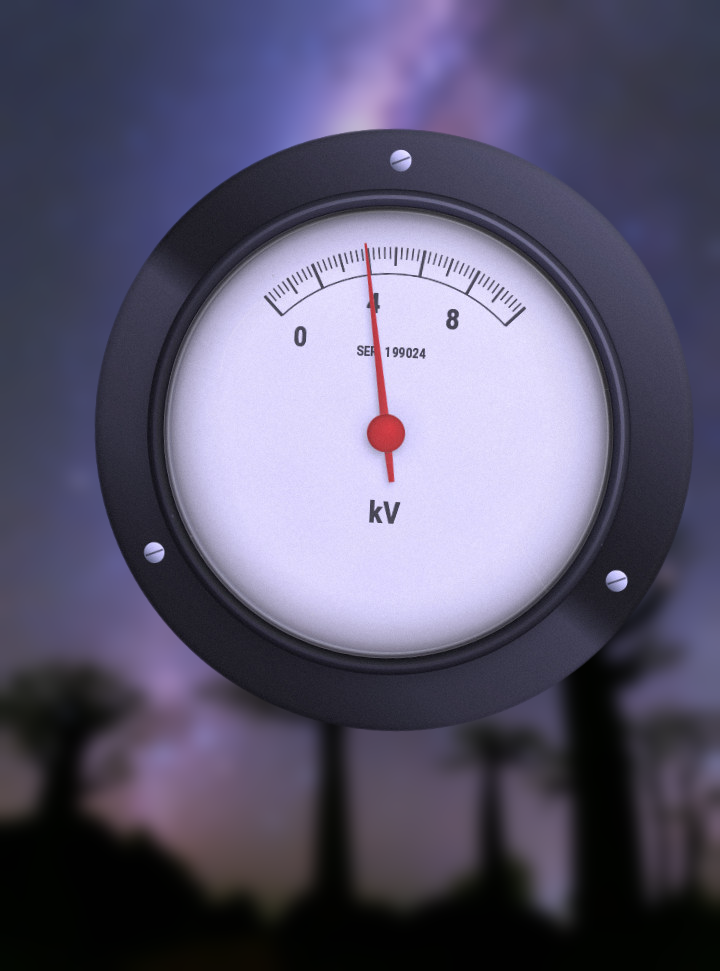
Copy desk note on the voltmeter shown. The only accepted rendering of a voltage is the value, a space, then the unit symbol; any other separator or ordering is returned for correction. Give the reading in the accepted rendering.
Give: 4 kV
